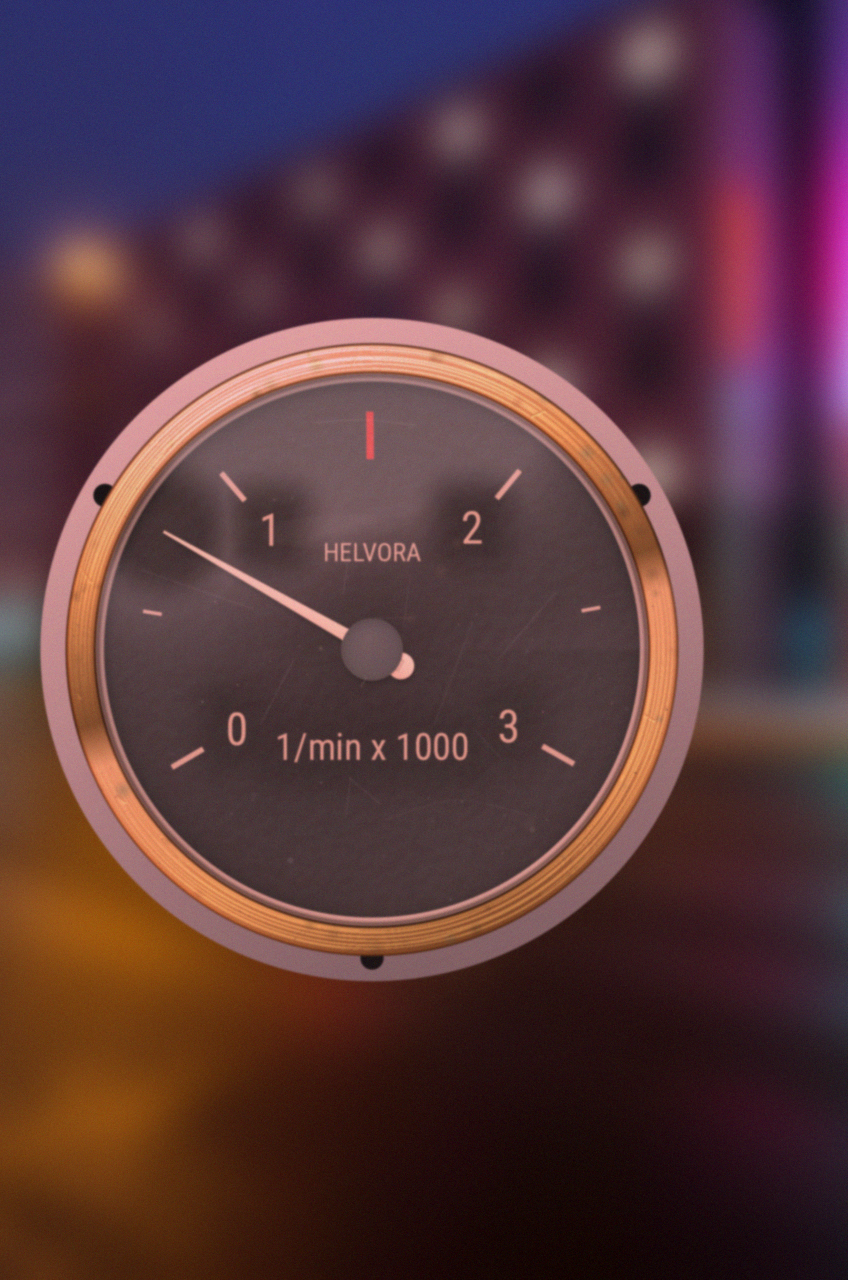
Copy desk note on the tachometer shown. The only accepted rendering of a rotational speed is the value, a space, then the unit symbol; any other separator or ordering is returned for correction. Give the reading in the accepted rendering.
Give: 750 rpm
